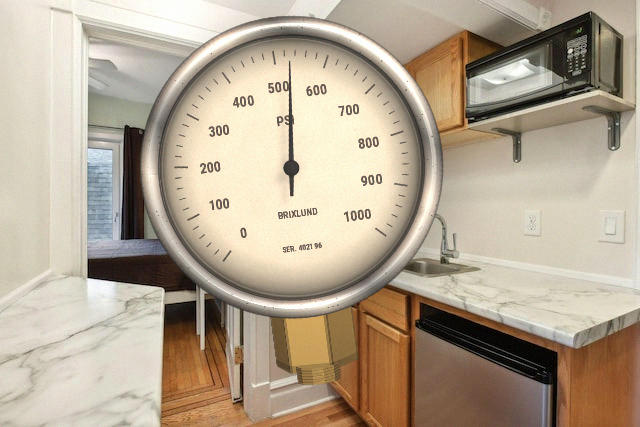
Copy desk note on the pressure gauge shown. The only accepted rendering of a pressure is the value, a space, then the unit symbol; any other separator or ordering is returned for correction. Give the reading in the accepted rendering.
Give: 530 psi
